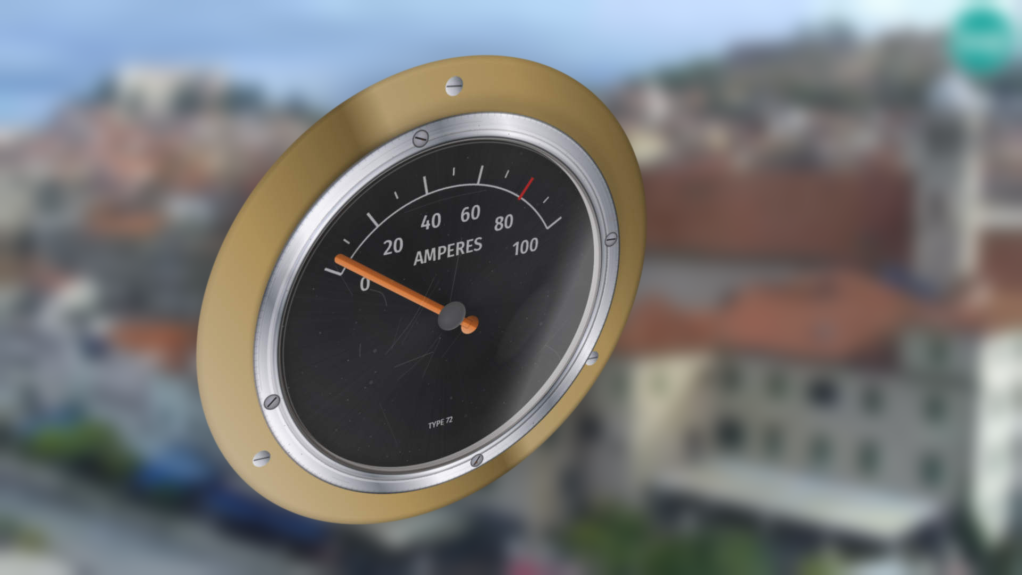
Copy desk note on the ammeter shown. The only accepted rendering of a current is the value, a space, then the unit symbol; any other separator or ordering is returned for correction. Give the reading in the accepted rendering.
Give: 5 A
